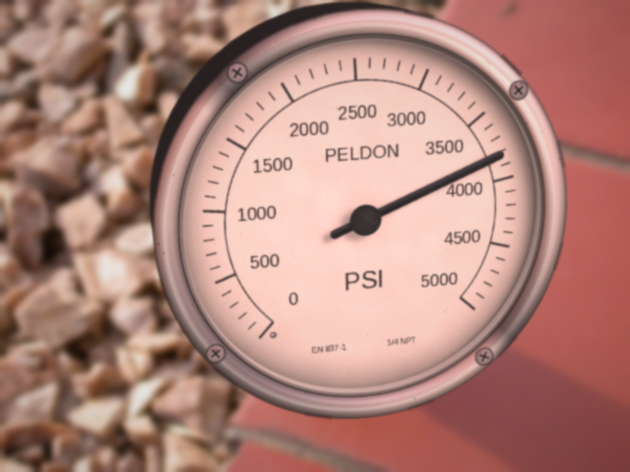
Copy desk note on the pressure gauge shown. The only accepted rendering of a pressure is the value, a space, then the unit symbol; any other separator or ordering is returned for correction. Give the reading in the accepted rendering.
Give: 3800 psi
